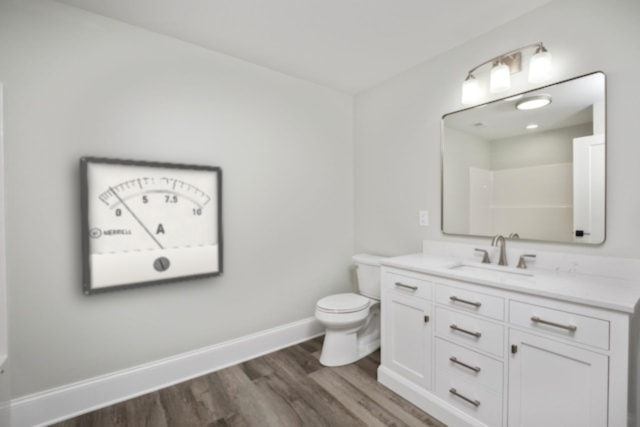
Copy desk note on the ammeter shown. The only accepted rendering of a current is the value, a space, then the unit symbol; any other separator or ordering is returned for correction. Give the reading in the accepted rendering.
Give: 2.5 A
